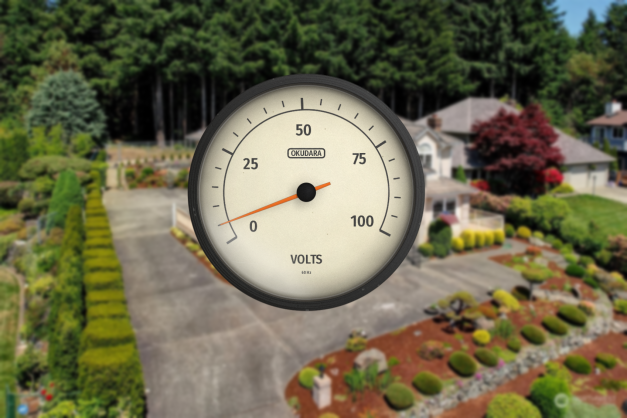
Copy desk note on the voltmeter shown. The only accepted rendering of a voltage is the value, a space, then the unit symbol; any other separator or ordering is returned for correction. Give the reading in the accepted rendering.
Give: 5 V
